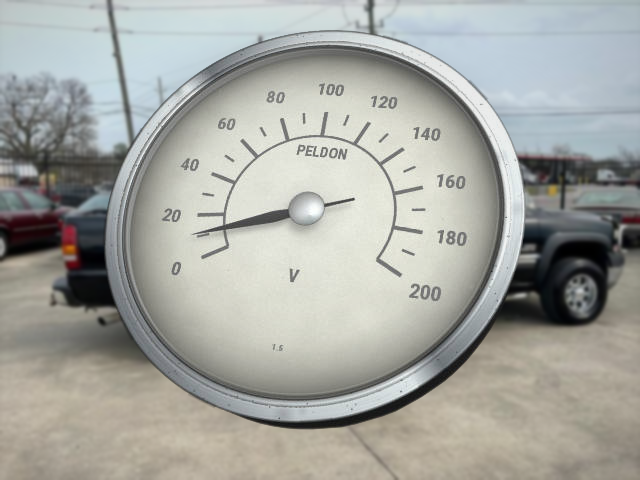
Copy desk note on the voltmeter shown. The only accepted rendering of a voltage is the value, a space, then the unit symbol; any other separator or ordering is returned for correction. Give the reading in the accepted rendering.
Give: 10 V
